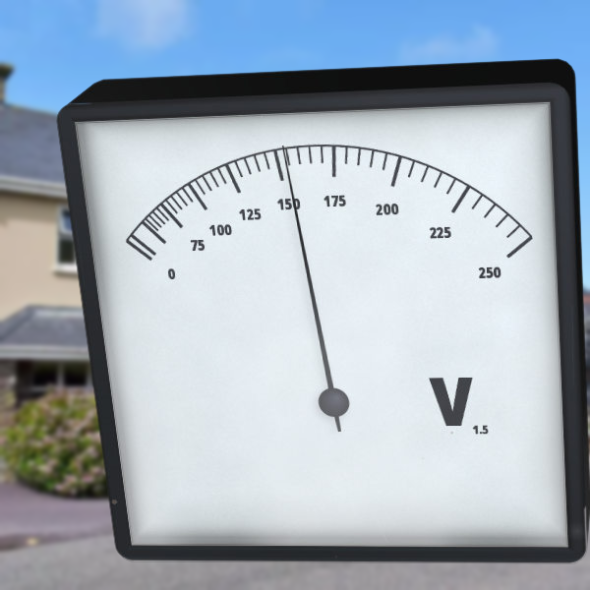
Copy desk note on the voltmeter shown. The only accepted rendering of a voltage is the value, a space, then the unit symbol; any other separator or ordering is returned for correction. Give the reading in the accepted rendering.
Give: 155 V
